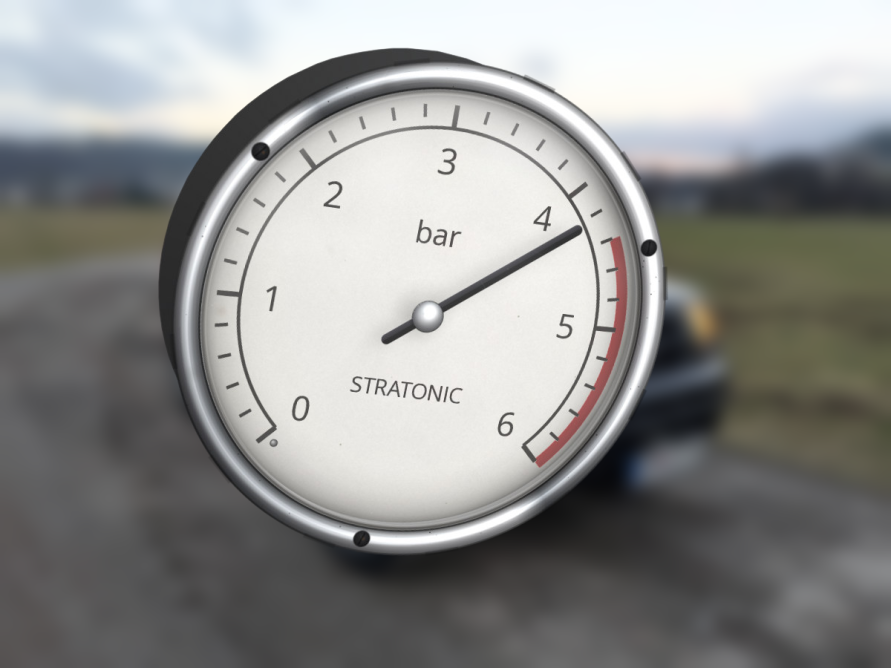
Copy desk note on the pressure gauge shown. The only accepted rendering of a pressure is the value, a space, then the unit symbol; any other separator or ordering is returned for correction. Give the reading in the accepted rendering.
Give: 4.2 bar
